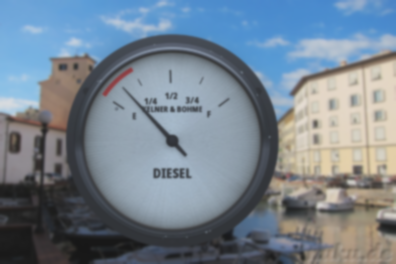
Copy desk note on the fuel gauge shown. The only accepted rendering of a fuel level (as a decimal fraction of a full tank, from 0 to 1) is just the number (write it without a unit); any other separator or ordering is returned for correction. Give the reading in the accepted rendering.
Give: 0.125
